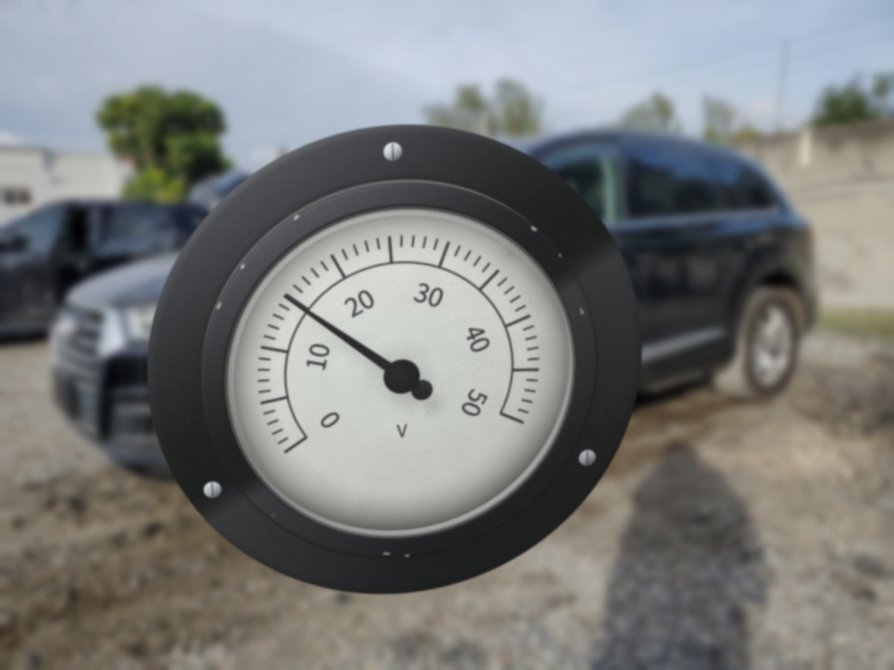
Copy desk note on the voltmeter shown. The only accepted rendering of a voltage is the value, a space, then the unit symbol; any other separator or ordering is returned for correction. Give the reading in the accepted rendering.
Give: 15 V
